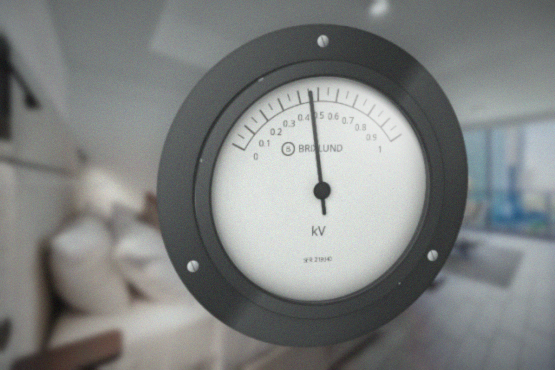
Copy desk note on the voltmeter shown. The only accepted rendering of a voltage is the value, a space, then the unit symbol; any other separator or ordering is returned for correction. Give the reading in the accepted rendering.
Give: 0.45 kV
